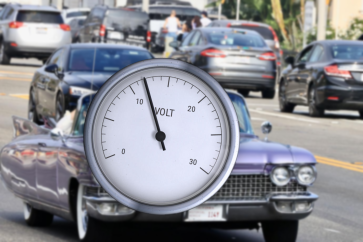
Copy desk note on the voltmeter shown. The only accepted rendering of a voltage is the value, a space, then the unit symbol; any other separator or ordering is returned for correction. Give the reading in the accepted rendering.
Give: 12 V
